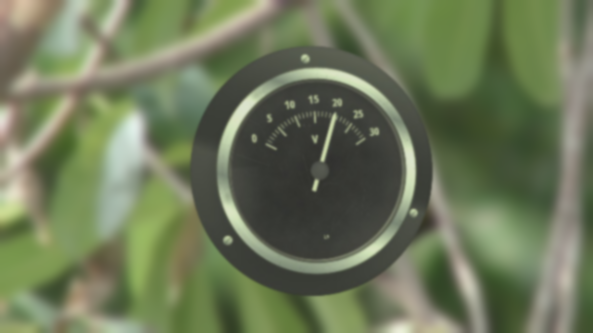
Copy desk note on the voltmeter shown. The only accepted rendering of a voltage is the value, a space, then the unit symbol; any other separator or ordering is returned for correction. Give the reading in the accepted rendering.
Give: 20 V
